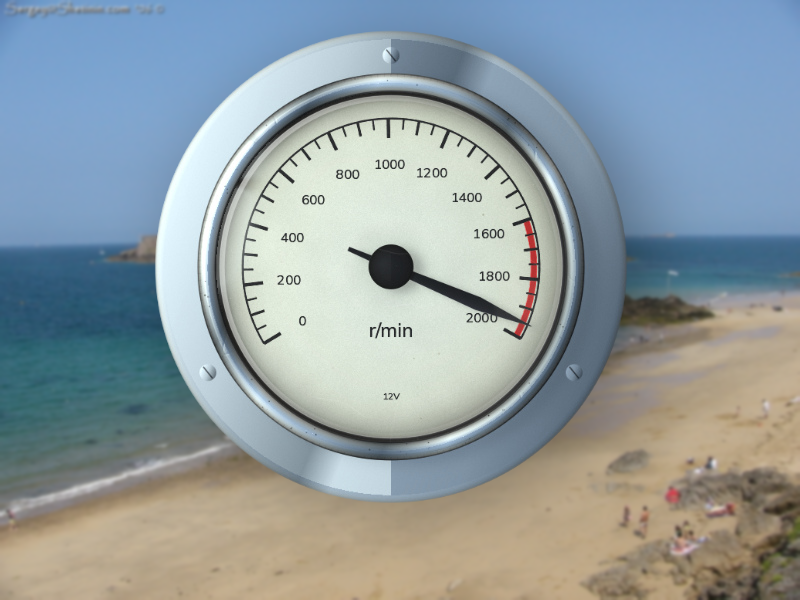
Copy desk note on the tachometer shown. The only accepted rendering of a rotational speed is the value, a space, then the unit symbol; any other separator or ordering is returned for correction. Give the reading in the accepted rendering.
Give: 1950 rpm
